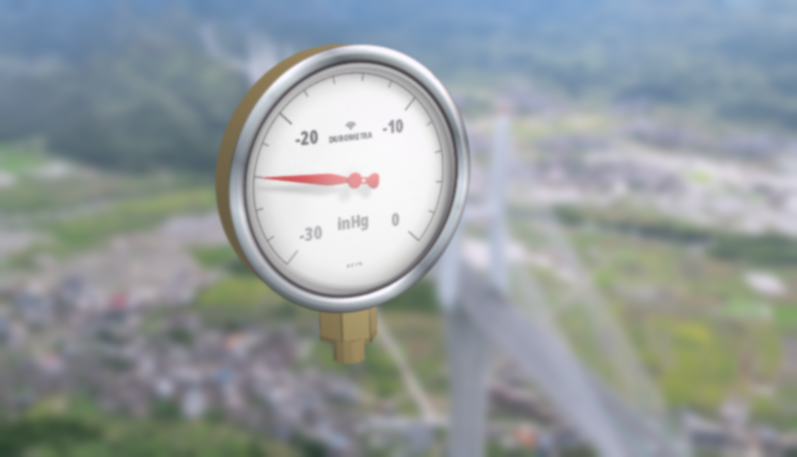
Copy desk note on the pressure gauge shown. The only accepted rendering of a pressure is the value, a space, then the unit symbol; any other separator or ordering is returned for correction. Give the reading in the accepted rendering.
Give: -24 inHg
